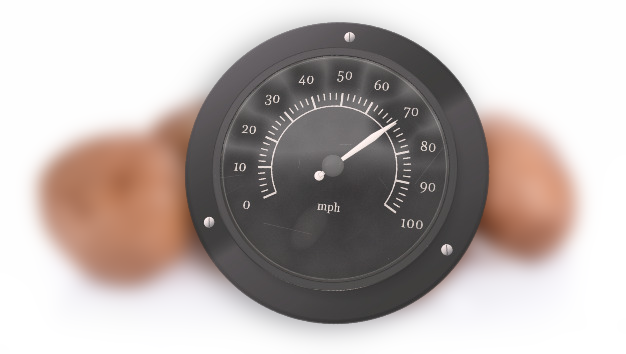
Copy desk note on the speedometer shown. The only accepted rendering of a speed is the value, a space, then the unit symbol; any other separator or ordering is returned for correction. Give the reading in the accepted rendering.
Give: 70 mph
